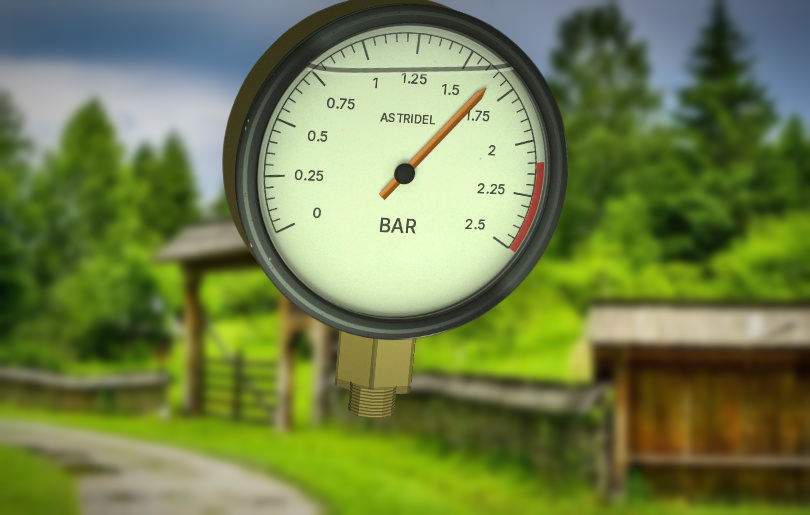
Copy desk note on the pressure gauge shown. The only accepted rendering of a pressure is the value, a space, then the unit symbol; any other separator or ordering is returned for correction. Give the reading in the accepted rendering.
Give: 1.65 bar
